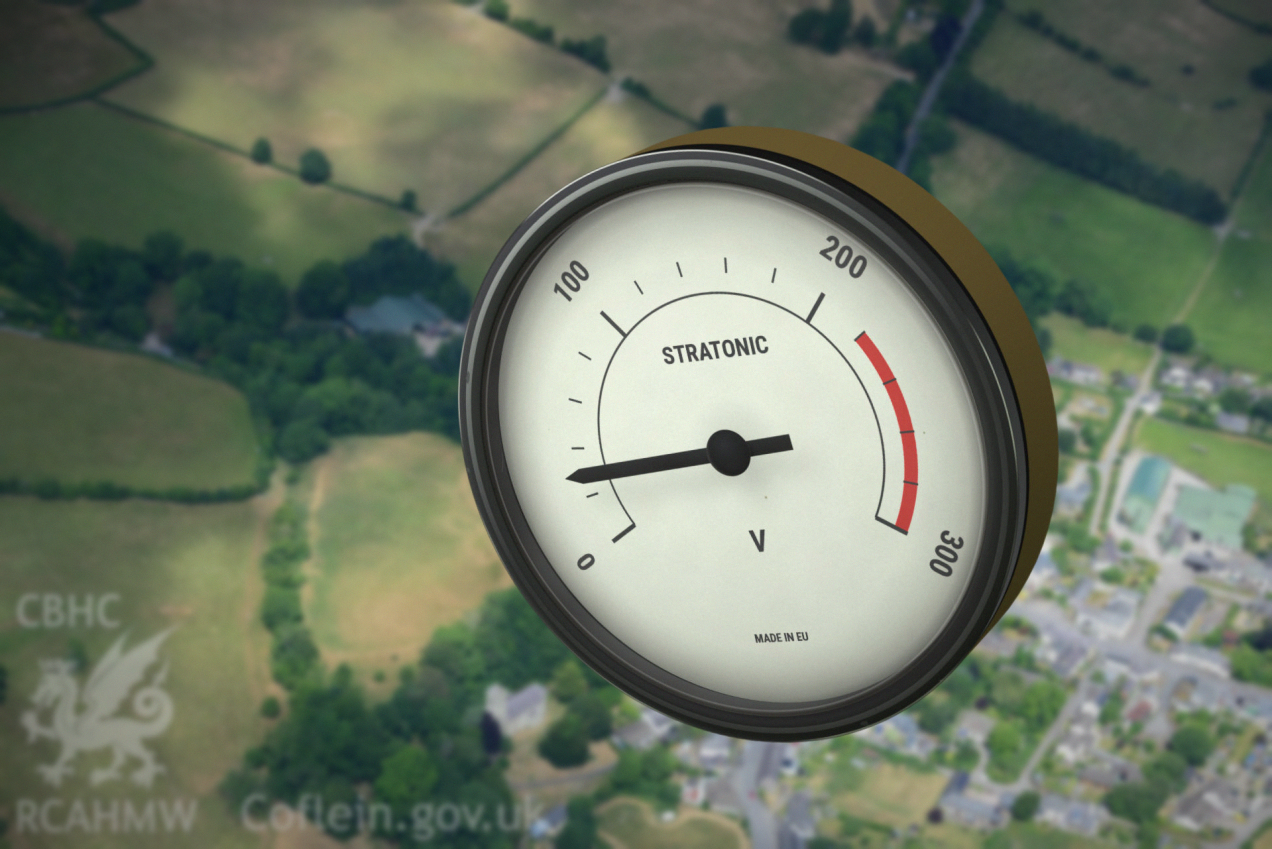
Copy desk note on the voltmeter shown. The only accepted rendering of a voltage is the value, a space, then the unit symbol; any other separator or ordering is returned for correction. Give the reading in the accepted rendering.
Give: 30 V
